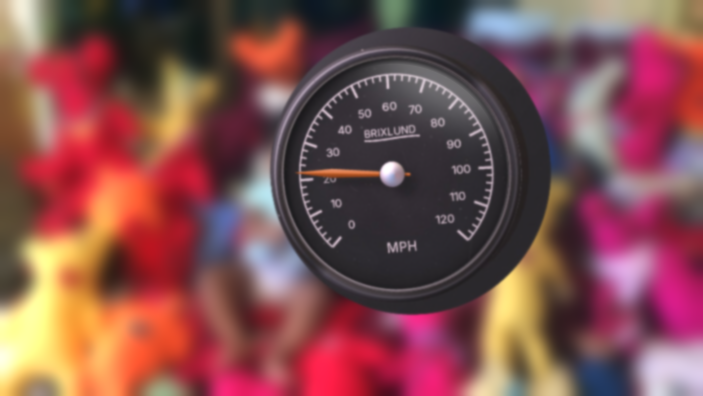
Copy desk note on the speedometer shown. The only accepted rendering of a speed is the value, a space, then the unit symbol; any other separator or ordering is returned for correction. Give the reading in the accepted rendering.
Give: 22 mph
